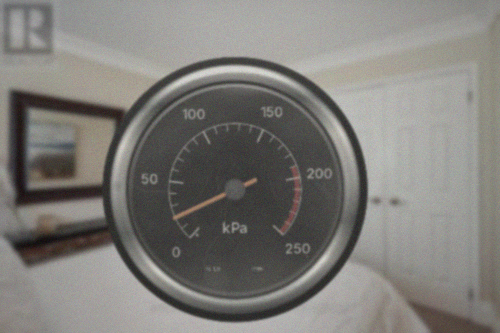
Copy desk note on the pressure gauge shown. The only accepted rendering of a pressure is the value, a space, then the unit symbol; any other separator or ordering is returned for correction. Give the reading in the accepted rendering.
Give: 20 kPa
